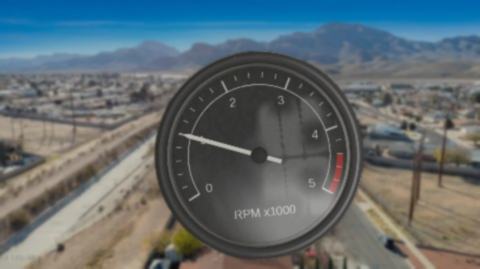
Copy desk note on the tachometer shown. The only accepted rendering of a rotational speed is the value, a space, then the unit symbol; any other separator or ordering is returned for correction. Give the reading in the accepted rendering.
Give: 1000 rpm
